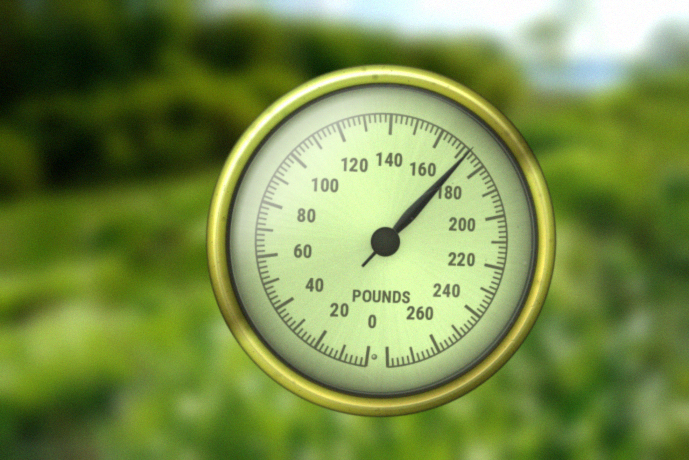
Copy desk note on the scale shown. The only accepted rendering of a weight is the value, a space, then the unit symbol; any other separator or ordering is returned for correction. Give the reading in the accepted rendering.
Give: 172 lb
